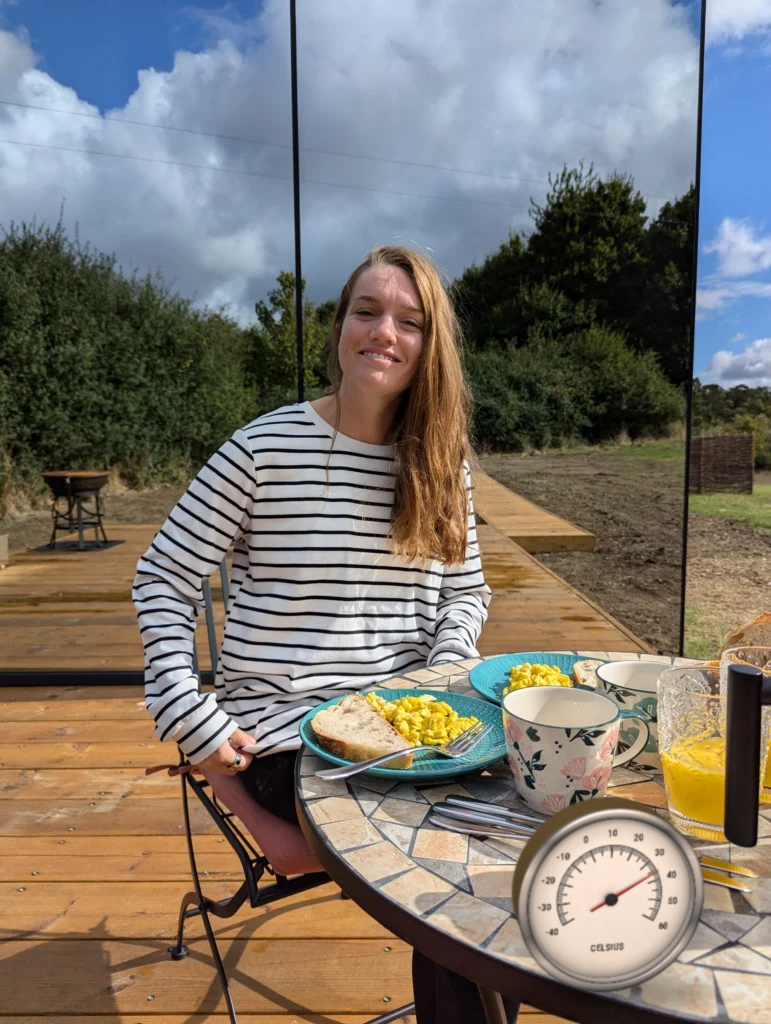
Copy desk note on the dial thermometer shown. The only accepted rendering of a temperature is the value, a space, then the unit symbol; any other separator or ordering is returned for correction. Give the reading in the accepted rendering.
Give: 35 °C
